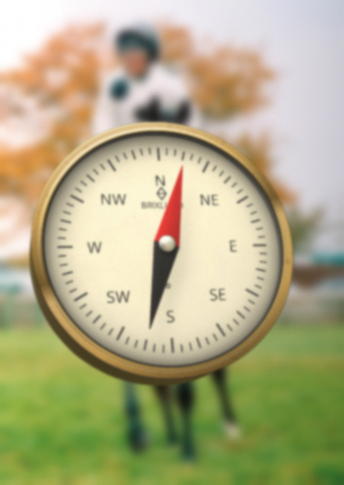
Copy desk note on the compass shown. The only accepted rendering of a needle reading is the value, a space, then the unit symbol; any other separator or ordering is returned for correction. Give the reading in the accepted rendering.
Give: 15 °
